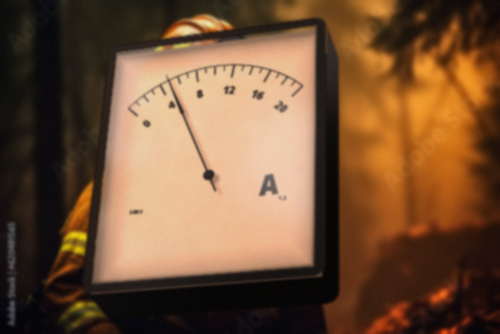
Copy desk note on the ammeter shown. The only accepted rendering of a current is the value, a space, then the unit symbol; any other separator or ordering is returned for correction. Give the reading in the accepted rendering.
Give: 5 A
